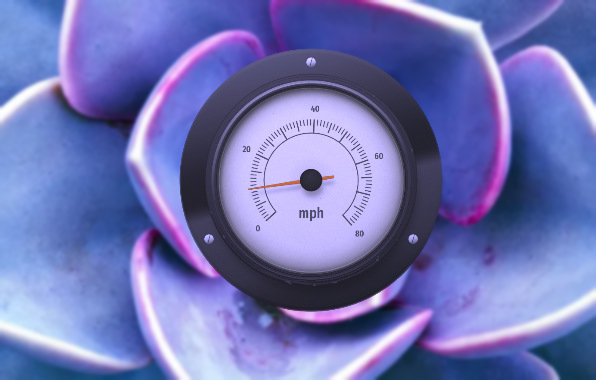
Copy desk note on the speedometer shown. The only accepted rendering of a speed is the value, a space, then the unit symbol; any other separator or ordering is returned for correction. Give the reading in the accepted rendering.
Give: 10 mph
